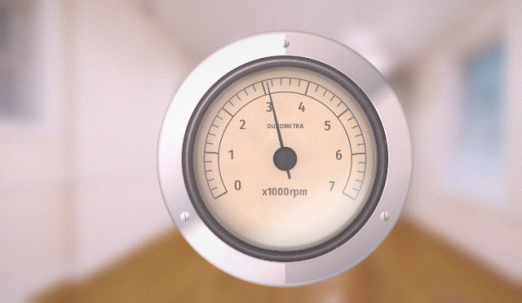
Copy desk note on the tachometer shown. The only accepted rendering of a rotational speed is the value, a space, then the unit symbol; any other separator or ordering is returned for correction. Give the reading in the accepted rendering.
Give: 3100 rpm
